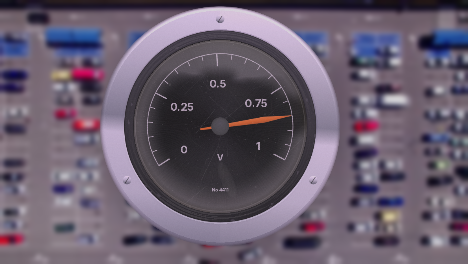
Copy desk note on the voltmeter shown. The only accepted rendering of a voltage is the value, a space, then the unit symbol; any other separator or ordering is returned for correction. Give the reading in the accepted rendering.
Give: 0.85 V
